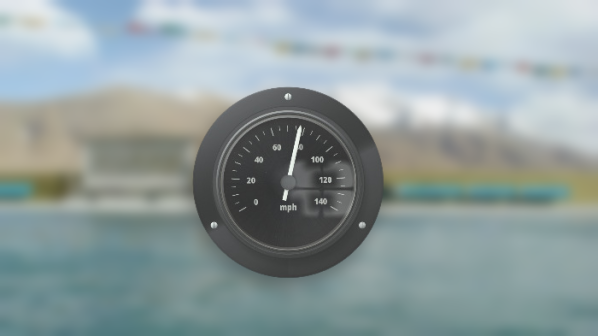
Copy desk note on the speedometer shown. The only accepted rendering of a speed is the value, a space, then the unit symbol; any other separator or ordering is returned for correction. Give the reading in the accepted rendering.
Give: 77.5 mph
